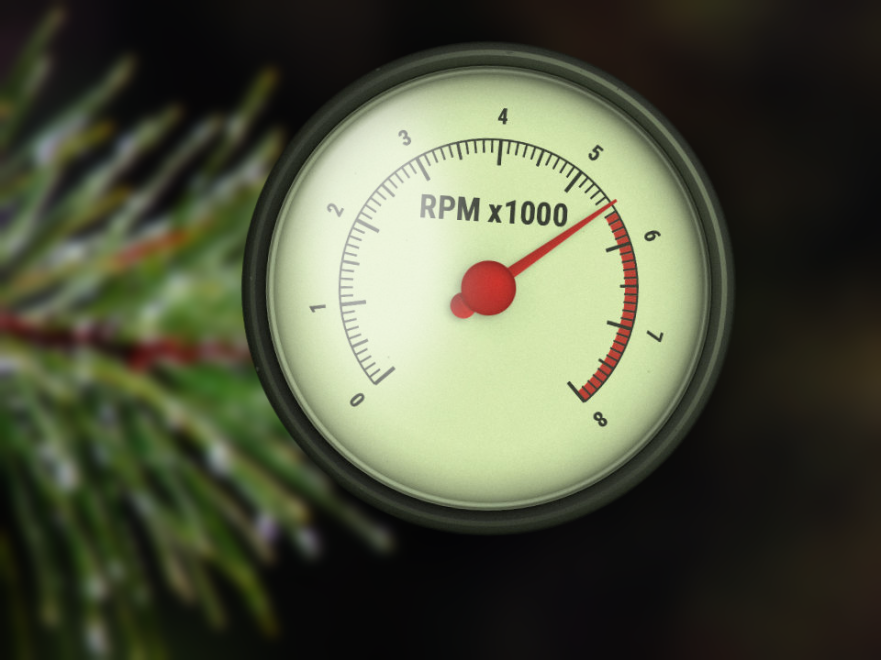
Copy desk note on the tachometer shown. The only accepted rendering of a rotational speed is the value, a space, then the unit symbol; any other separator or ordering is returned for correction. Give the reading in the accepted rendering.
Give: 5500 rpm
